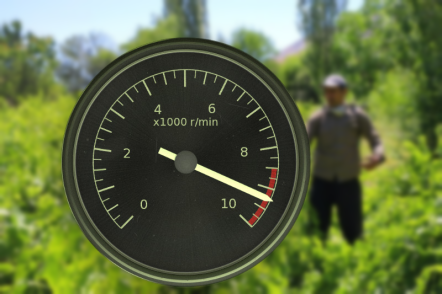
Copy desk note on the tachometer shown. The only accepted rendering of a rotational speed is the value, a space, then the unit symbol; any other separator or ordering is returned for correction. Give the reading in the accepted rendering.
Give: 9250 rpm
